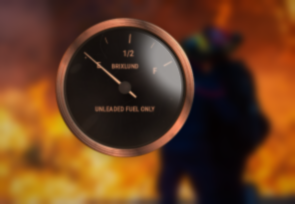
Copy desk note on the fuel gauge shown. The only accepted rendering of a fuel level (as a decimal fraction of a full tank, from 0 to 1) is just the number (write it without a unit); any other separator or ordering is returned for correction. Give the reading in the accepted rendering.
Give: 0
